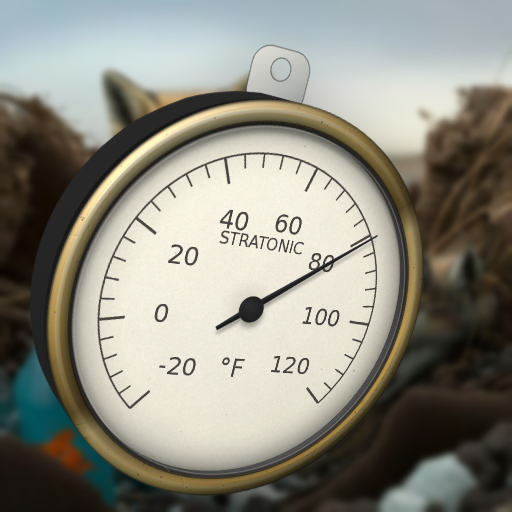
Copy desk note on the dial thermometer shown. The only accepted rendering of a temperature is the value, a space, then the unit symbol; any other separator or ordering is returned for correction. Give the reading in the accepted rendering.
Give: 80 °F
